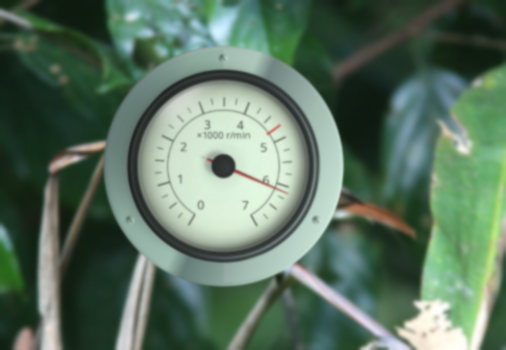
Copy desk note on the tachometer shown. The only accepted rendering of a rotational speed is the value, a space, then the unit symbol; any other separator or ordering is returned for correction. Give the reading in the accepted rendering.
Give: 6125 rpm
